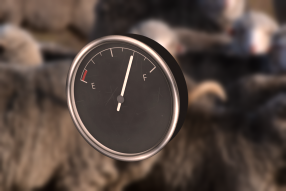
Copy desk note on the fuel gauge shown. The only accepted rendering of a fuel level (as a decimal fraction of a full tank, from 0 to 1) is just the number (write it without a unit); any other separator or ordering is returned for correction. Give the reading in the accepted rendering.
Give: 0.75
